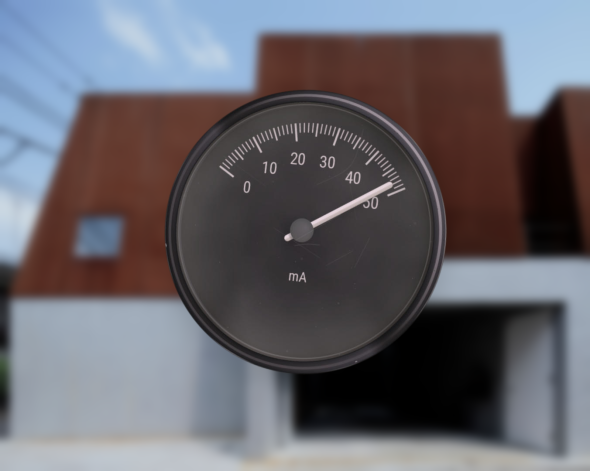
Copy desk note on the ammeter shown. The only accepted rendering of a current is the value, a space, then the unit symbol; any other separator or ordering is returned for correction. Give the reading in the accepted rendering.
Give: 48 mA
